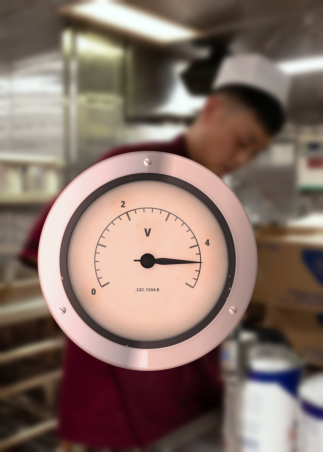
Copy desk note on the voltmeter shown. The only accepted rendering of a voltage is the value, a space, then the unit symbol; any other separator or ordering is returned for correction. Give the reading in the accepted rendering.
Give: 4.4 V
